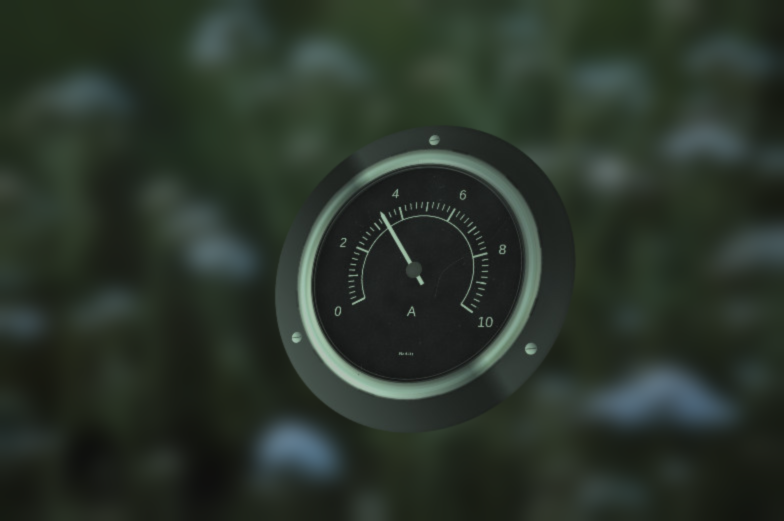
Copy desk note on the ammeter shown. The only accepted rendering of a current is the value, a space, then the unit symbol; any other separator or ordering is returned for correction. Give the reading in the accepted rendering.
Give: 3.4 A
